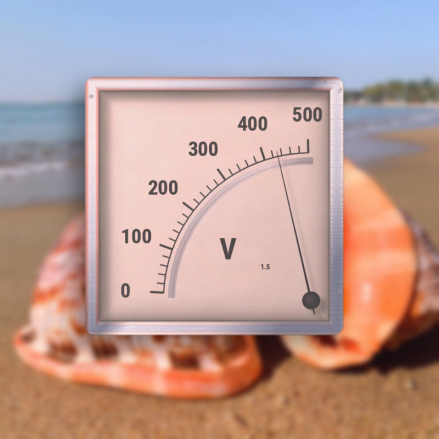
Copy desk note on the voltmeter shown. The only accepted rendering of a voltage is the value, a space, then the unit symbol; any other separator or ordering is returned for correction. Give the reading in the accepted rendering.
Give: 430 V
